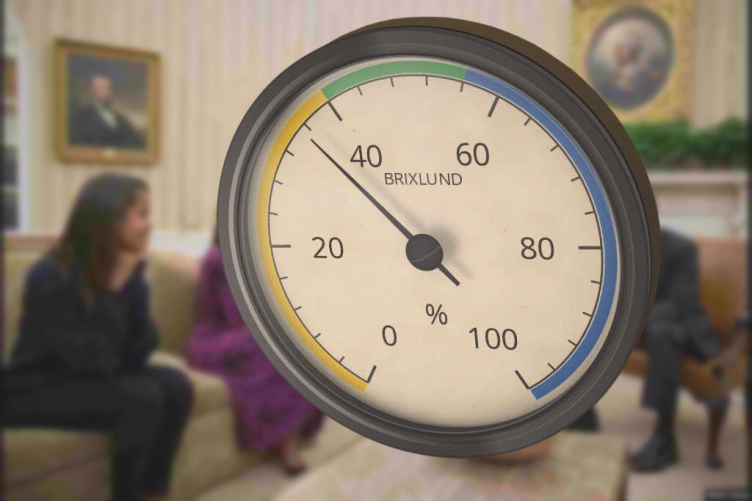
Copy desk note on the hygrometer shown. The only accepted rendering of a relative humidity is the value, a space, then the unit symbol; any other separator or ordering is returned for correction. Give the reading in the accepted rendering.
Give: 36 %
